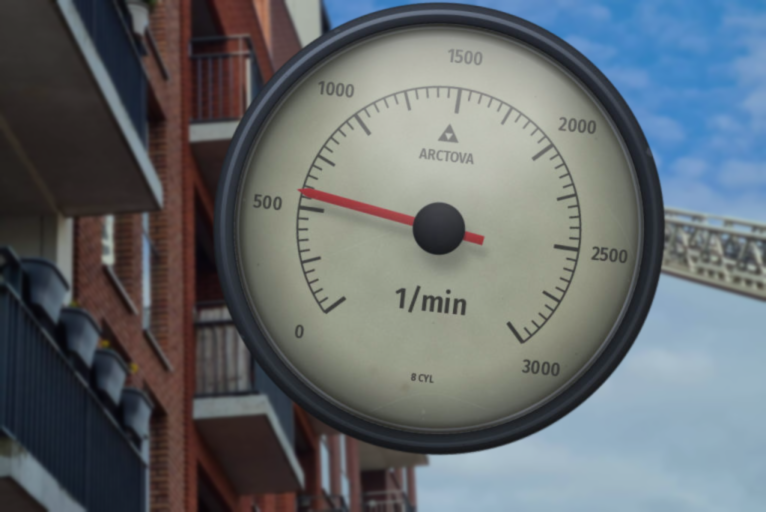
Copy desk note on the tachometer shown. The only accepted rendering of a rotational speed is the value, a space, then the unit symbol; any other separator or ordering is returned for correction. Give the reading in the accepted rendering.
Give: 575 rpm
